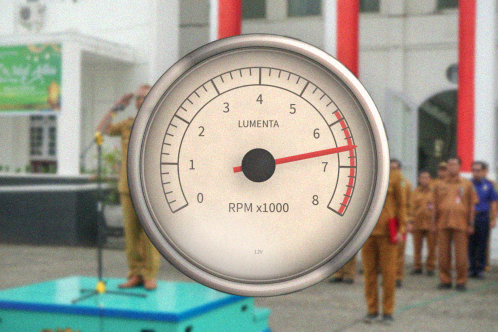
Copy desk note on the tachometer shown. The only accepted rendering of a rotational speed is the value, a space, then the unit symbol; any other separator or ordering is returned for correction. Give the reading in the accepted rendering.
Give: 6600 rpm
